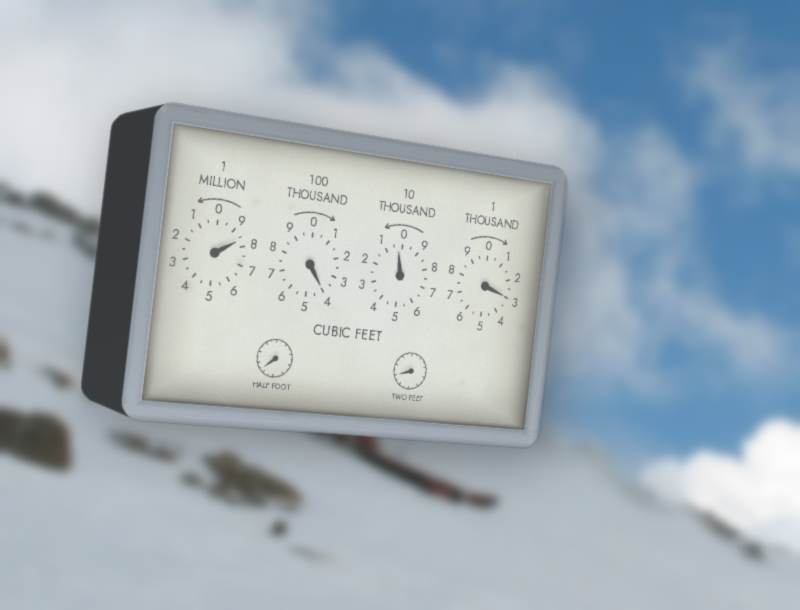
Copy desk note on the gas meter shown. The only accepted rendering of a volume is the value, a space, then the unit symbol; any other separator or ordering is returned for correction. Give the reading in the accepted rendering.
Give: 840300 ft³
